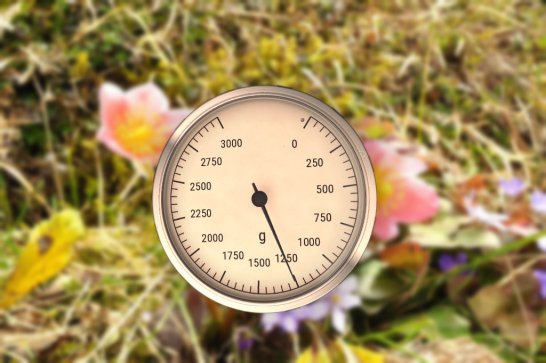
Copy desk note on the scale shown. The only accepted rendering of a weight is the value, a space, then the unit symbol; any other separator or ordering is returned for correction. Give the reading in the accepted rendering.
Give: 1250 g
